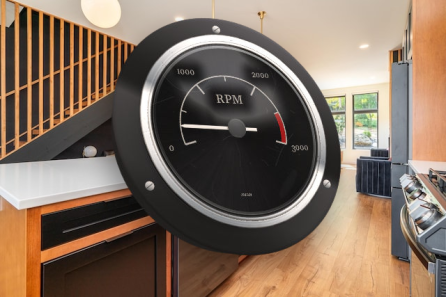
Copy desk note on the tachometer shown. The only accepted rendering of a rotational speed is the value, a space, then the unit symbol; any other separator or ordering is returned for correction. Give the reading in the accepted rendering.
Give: 250 rpm
